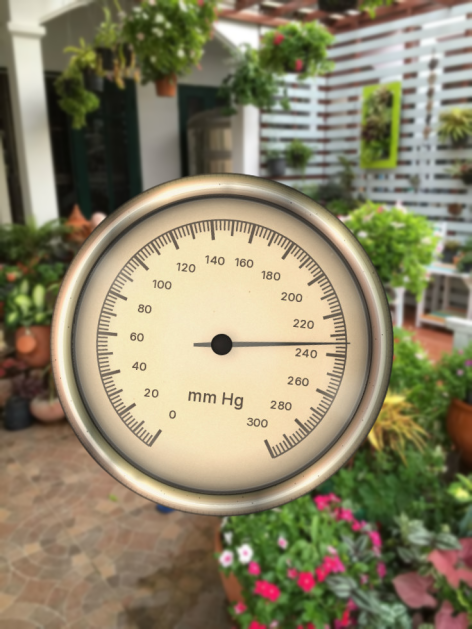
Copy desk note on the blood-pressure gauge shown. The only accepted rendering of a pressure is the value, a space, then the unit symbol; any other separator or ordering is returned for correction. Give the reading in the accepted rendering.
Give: 234 mmHg
